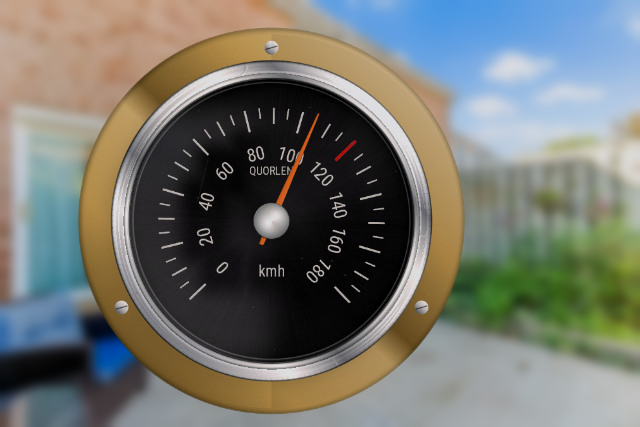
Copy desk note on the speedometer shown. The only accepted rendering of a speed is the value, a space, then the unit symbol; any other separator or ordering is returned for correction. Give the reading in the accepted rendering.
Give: 105 km/h
